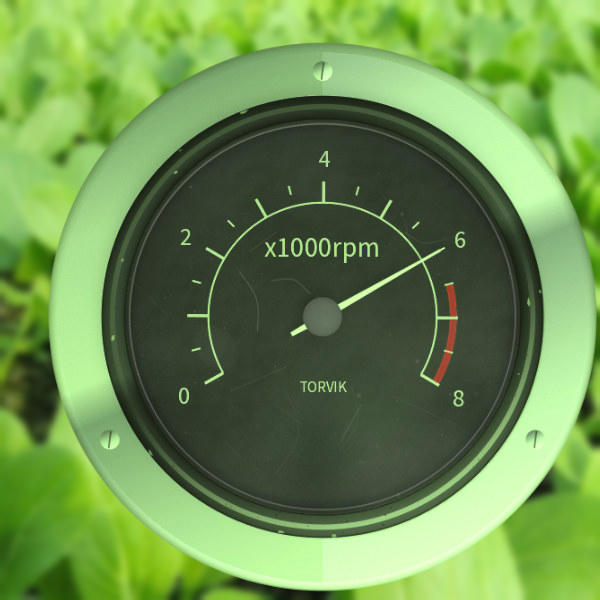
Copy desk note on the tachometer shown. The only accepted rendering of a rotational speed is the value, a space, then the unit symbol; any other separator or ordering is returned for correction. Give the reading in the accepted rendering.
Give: 6000 rpm
